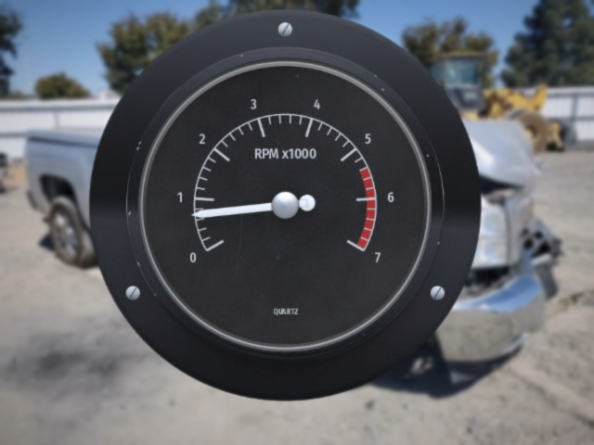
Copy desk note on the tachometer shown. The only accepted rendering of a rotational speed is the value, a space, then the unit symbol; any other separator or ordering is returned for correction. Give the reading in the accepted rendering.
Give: 700 rpm
